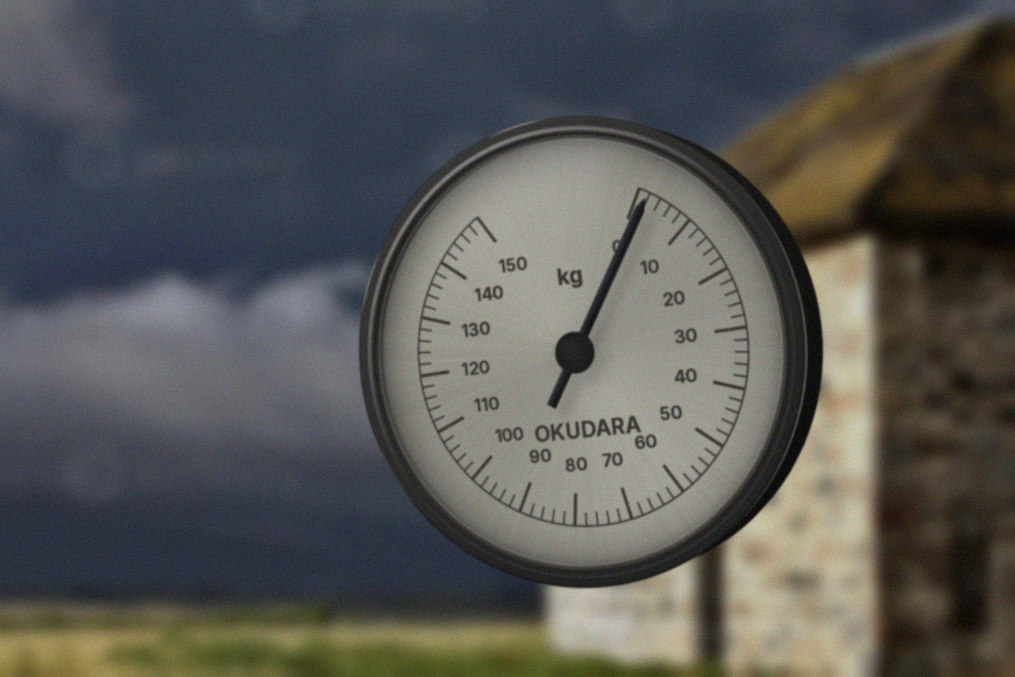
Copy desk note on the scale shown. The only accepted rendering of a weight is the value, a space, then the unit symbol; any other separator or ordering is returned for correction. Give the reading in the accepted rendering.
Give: 2 kg
